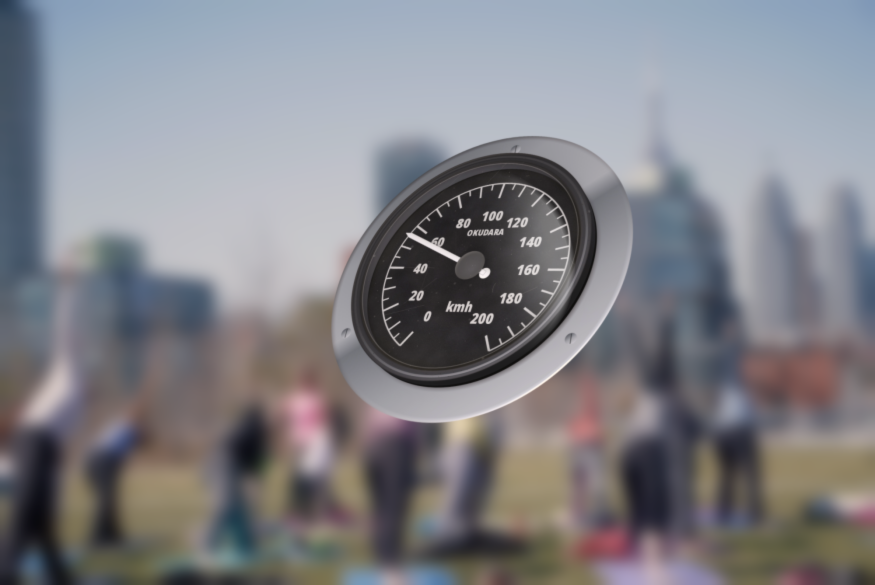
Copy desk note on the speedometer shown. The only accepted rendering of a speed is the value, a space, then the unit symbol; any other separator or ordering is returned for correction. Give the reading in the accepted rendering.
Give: 55 km/h
